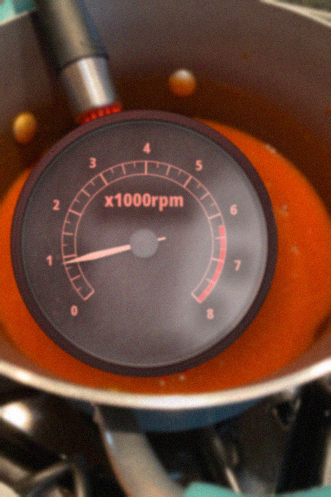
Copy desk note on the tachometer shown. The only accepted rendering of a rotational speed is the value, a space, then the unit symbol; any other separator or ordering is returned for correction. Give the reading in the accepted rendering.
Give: 875 rpm
